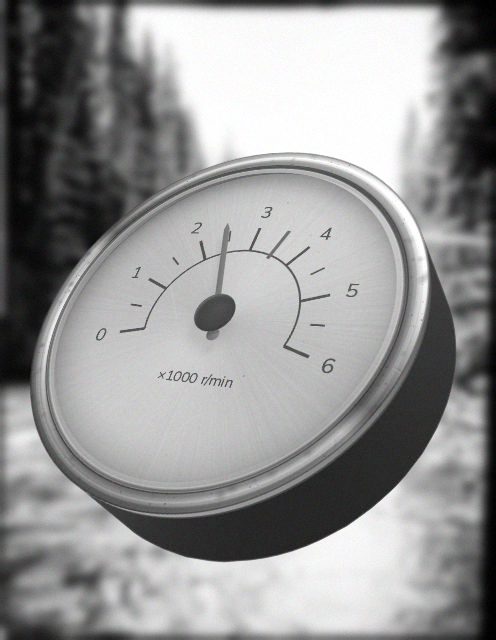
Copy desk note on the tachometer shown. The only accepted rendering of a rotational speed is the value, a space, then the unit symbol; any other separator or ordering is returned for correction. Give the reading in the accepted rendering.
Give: 2500 rpm
